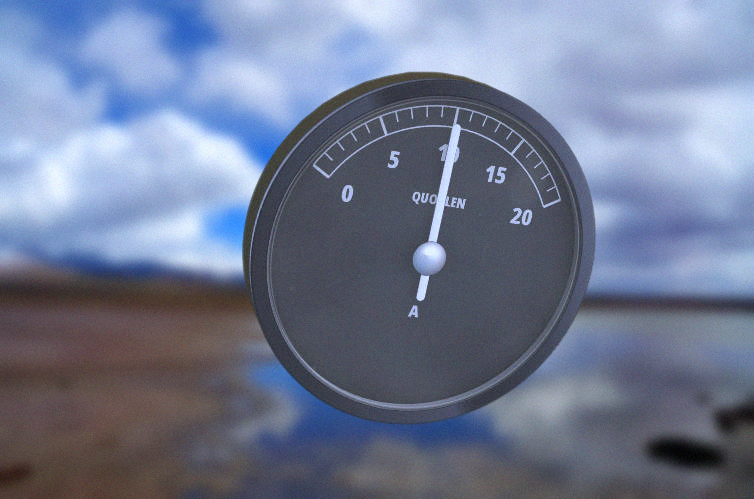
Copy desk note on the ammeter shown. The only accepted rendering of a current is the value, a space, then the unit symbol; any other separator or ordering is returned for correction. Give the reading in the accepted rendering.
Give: 10 A
